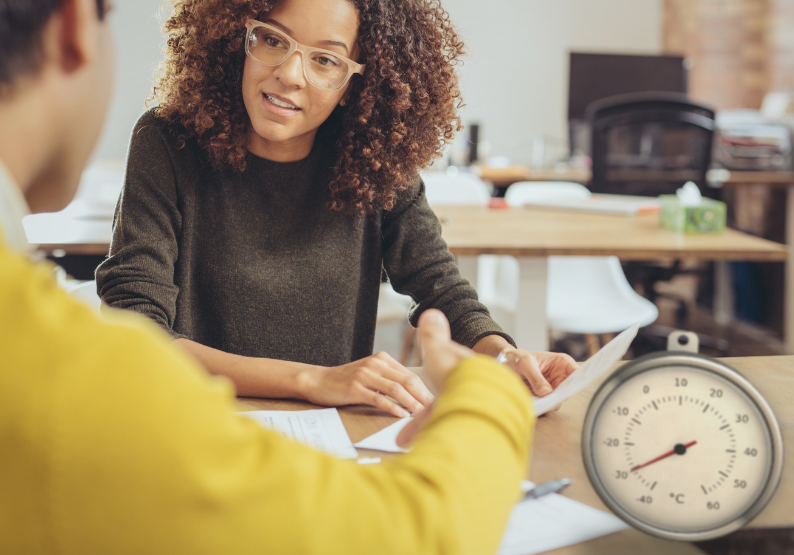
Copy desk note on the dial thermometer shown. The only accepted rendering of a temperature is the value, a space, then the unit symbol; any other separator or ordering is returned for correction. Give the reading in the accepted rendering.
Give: -30 °C
